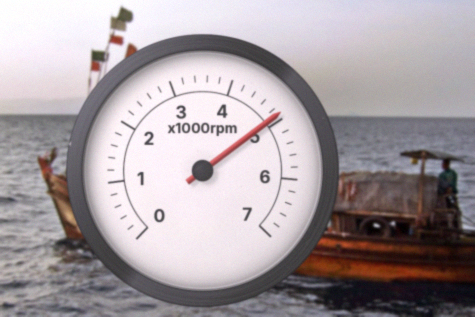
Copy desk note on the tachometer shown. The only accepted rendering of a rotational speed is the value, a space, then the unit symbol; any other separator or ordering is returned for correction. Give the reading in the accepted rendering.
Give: 4900 rpm
